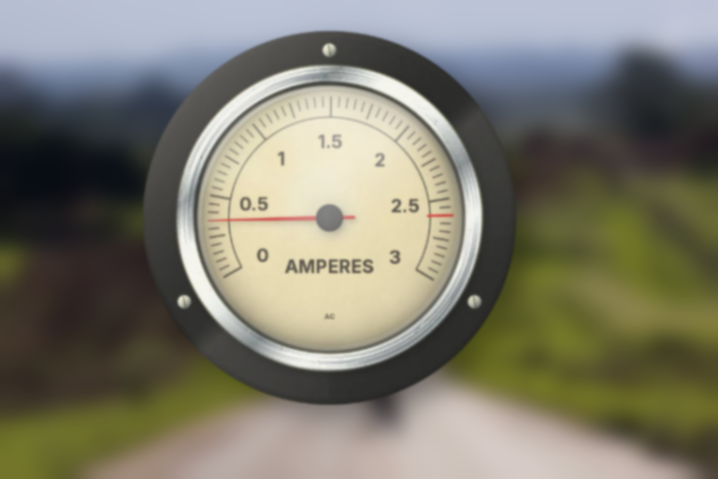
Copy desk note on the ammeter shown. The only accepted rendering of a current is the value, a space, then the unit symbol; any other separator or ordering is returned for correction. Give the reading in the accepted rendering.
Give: 0.35 A
